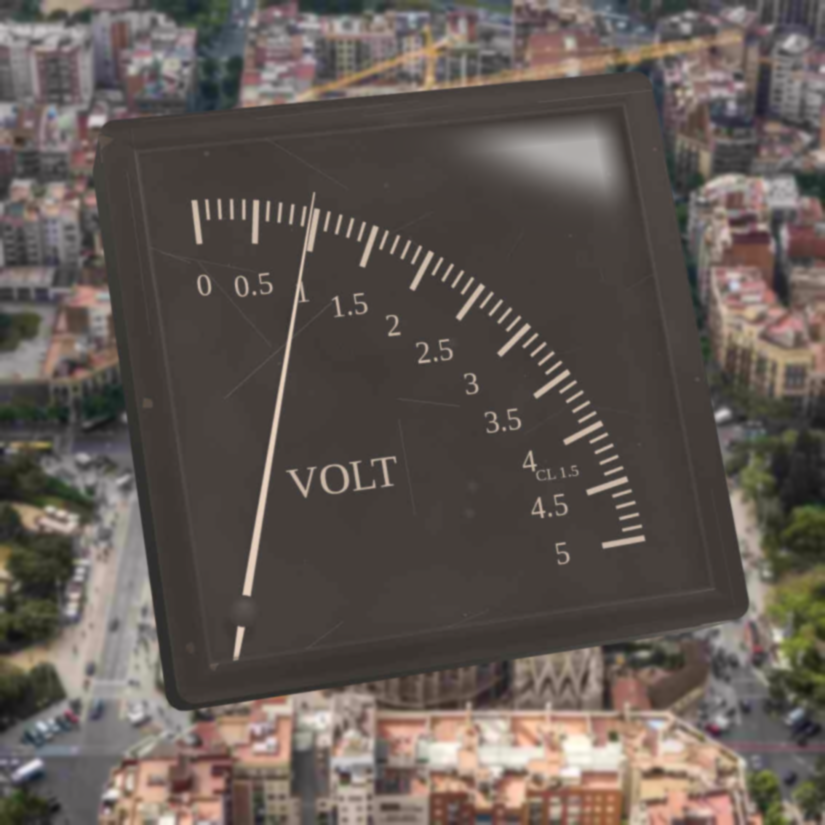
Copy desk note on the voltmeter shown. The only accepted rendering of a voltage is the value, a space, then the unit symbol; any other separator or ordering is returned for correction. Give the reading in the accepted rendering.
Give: 0.95 V
